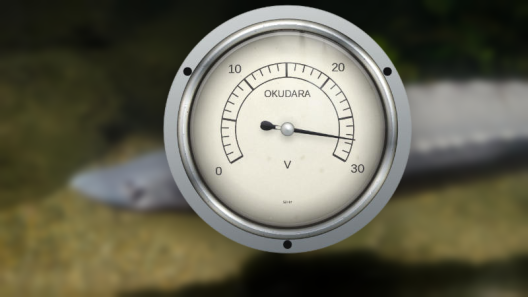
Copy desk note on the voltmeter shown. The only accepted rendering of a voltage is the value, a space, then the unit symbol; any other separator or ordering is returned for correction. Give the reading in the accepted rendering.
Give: 27.5 V
